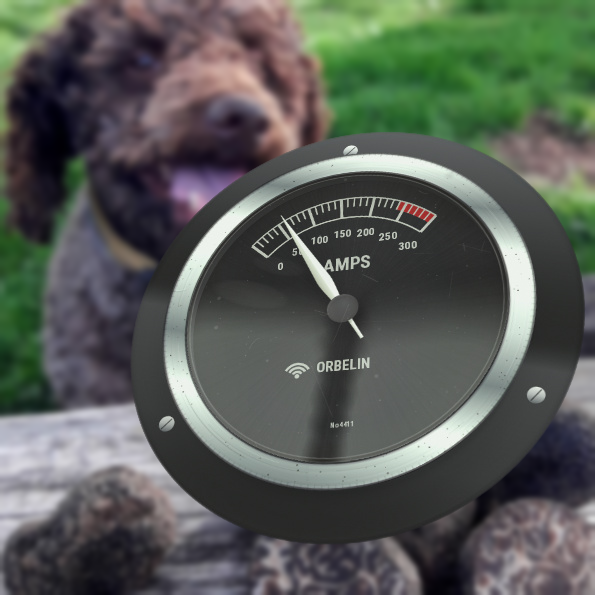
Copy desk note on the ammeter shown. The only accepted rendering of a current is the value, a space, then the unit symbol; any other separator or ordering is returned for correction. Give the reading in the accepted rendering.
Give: 60 A
